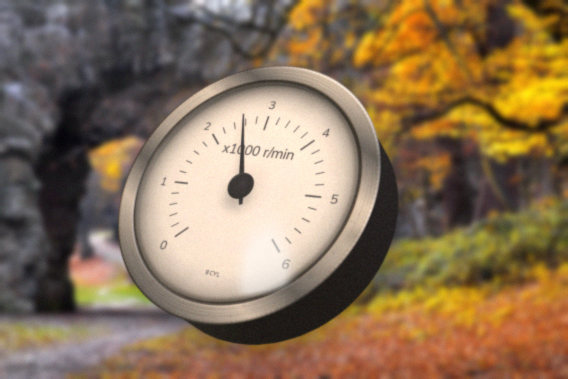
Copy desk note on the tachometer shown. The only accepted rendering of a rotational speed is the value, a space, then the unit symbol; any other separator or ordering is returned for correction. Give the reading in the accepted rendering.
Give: 2600 rpm
